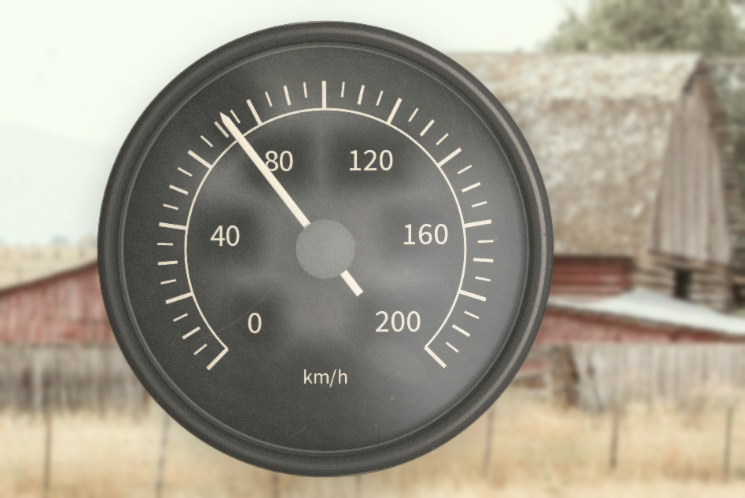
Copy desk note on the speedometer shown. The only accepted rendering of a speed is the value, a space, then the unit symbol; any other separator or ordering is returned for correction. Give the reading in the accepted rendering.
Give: 72.5 km/h
